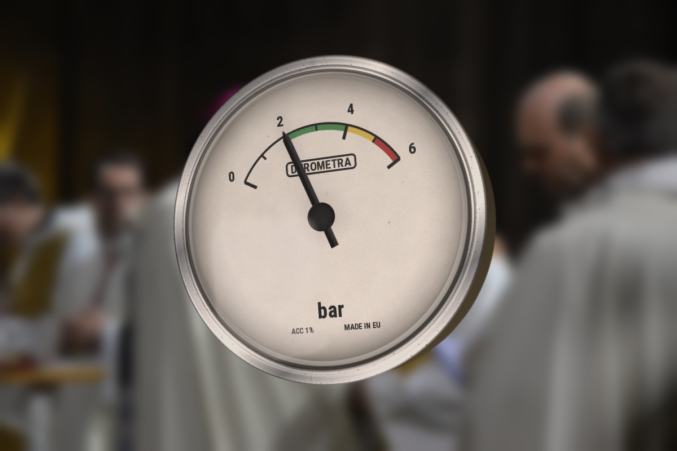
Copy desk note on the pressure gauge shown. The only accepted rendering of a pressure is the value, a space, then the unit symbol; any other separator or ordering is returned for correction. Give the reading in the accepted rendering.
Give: 2 bar
